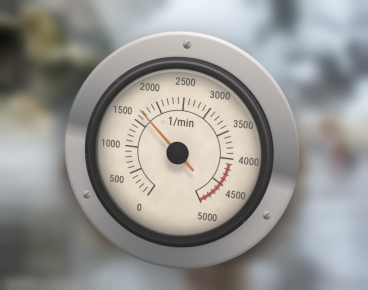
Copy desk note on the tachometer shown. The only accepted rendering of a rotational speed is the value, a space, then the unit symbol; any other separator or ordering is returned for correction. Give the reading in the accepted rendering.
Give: 1700 rpm
